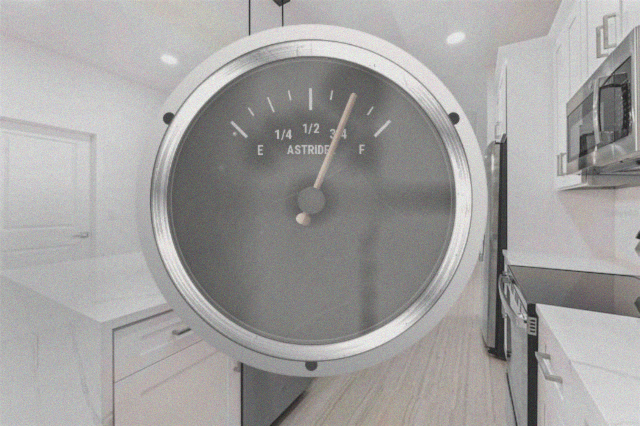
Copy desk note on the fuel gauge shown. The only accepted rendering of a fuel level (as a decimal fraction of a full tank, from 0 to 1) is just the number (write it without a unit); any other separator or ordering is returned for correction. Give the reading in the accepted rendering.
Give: 0.75
